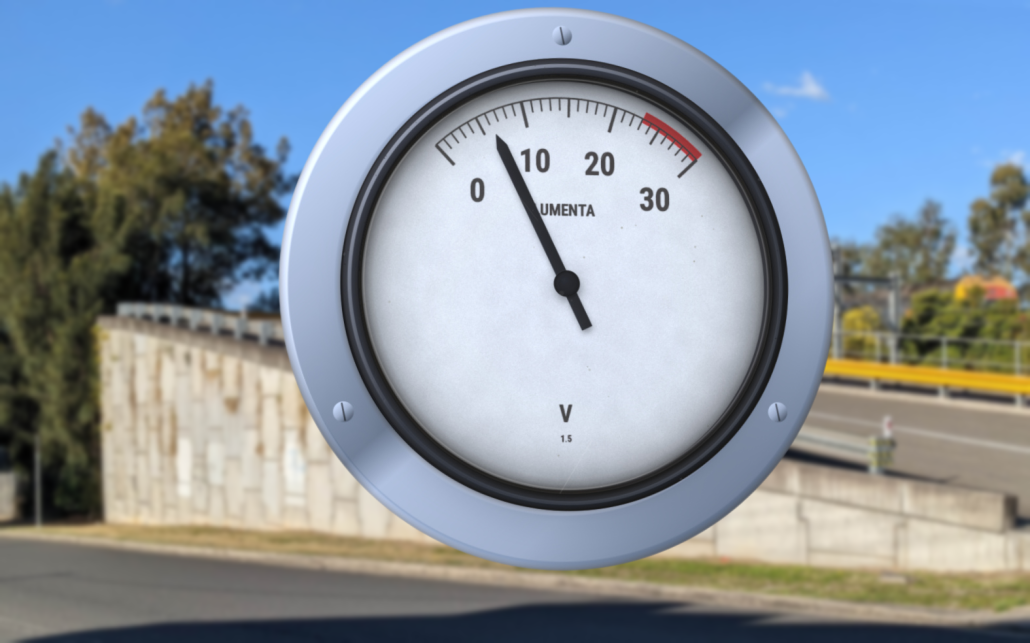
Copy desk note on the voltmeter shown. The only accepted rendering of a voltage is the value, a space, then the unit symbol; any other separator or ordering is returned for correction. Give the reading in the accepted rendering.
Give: 6 V
